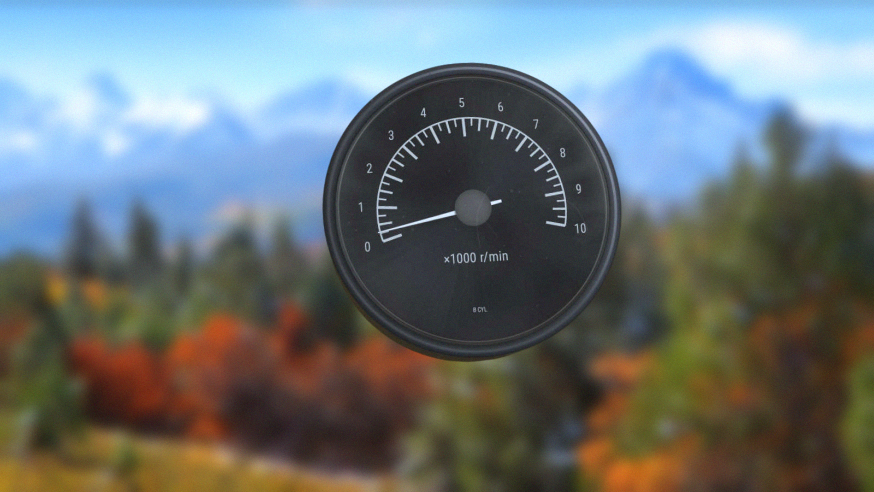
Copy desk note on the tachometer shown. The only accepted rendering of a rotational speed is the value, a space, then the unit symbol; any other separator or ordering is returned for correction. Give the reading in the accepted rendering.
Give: 250 rpm
